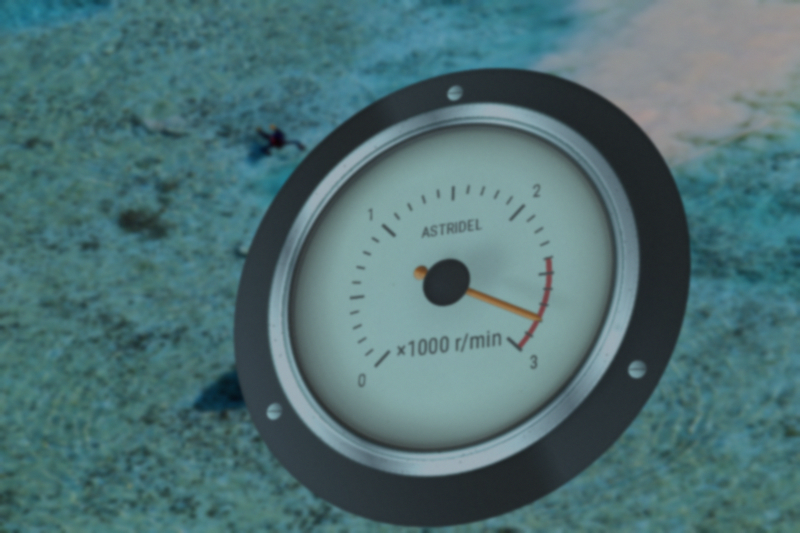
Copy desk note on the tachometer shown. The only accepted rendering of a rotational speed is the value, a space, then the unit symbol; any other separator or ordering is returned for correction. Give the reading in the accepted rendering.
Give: 2800 rpm
